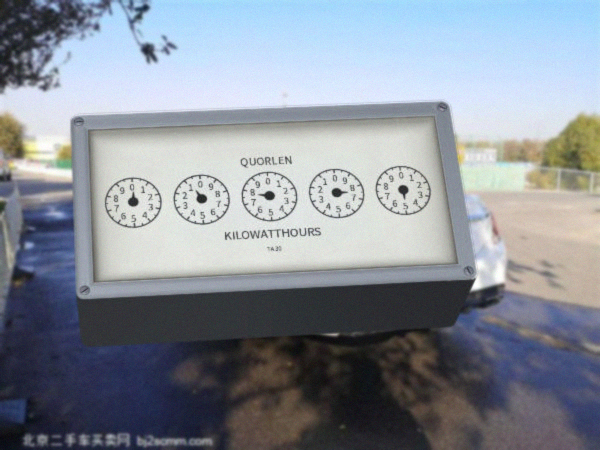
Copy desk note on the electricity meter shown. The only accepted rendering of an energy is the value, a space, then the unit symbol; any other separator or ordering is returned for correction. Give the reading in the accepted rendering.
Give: 775 kWh
